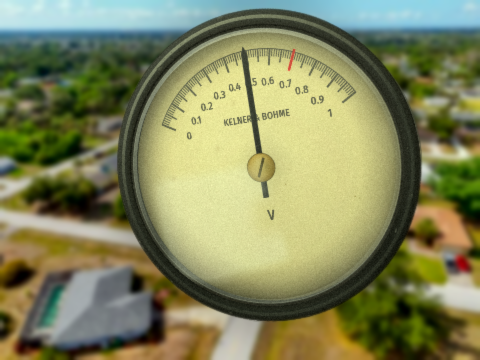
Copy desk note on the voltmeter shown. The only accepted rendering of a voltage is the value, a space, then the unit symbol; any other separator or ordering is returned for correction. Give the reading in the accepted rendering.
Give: 0.5 V
